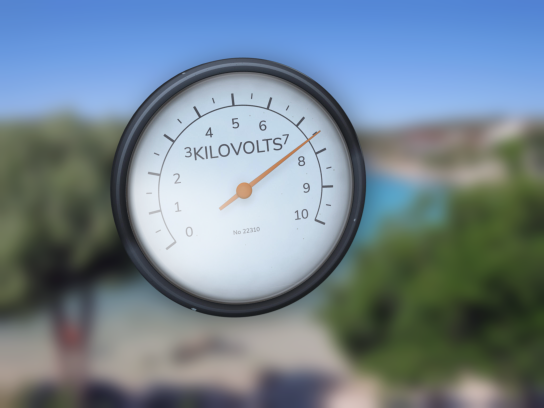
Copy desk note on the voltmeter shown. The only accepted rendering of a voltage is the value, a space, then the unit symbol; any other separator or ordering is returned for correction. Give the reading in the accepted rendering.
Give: 7.5 kV
